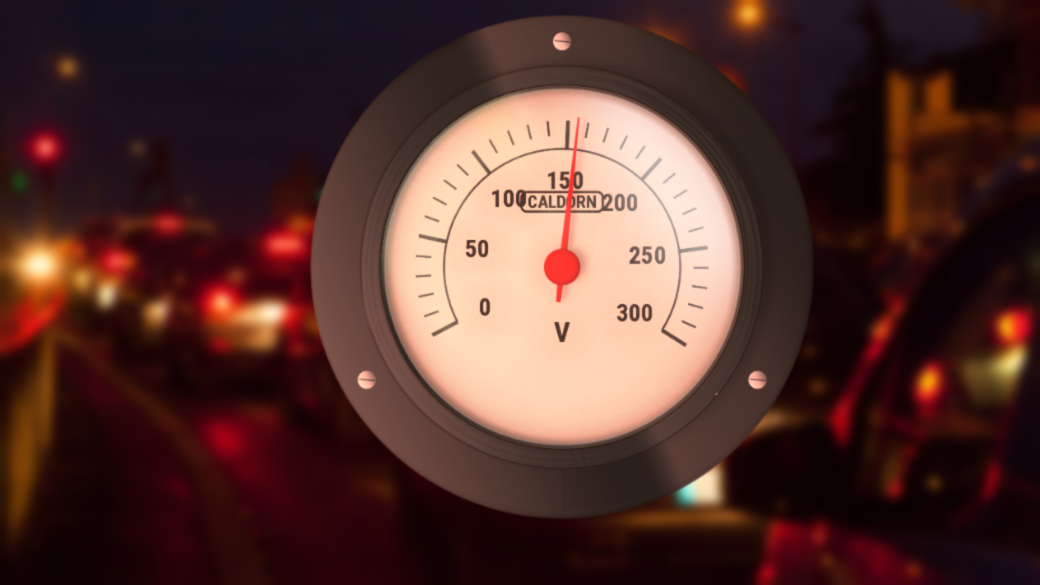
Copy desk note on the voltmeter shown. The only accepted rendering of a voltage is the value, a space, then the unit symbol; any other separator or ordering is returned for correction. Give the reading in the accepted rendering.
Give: 155 V
